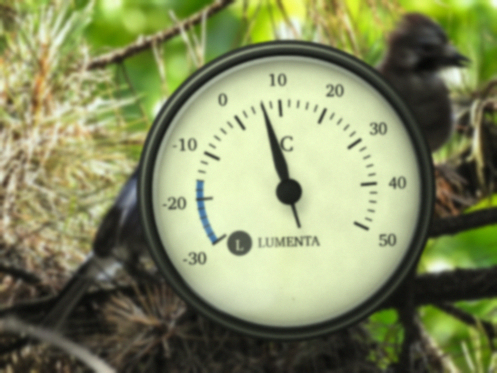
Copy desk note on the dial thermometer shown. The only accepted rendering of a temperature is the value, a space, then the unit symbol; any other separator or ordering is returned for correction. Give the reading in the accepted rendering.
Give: 6 °C
